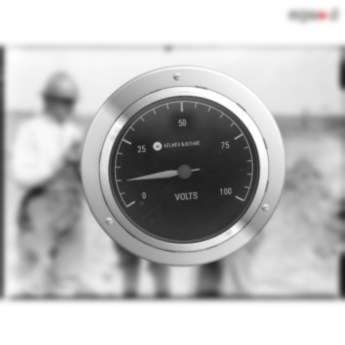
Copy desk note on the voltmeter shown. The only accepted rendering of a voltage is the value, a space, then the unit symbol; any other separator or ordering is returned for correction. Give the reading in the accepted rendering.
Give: 10 V
